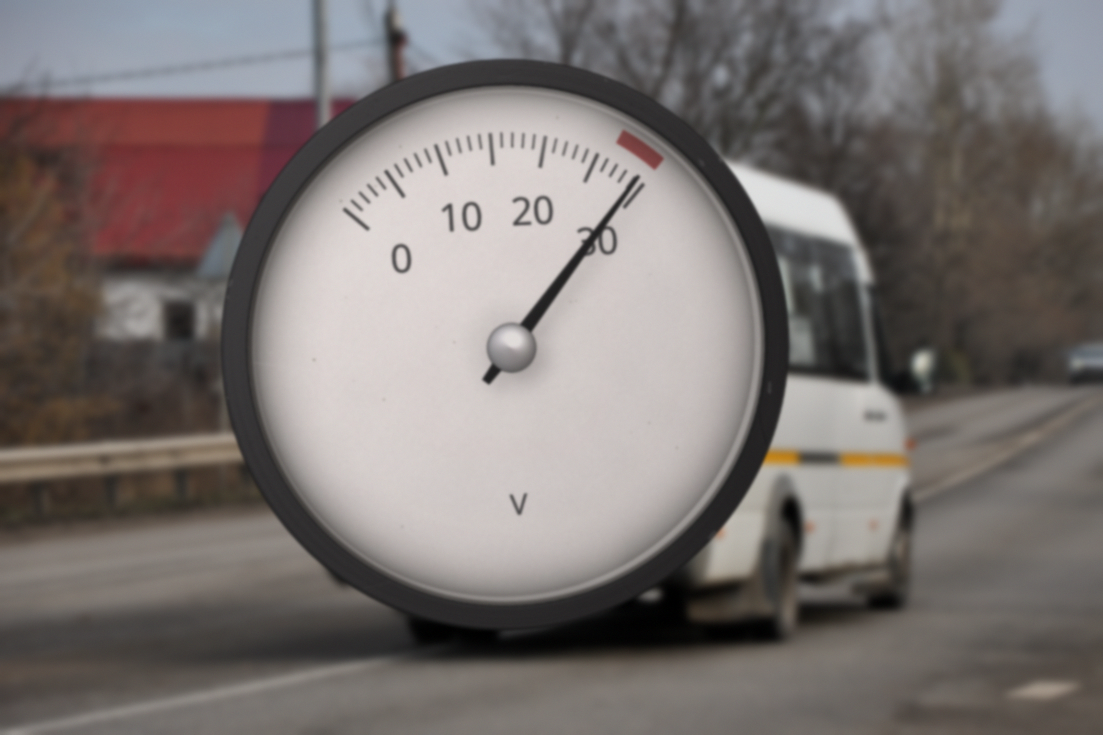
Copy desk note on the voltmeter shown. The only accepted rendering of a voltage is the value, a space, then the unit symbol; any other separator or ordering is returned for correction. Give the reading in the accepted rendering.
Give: 29 V
